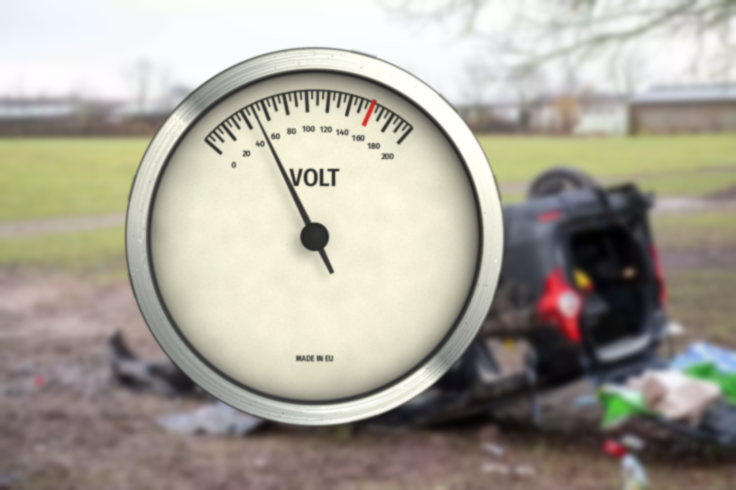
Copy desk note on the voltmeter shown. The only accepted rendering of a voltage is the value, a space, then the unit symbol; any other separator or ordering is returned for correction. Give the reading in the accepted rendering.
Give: 50 V
